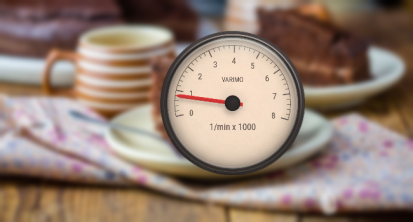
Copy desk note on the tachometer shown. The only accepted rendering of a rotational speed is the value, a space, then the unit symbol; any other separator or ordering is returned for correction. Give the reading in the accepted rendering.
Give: 800 rpm
